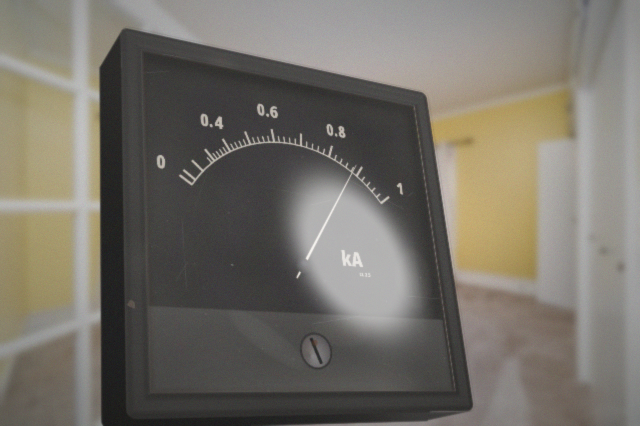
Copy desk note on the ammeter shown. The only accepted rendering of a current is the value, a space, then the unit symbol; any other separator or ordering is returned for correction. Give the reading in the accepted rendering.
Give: 0.88 kA
